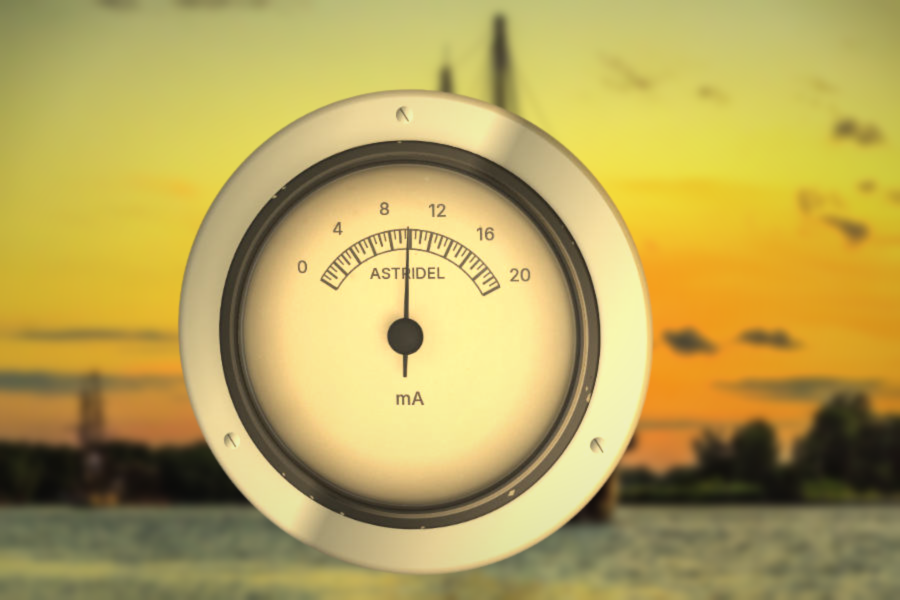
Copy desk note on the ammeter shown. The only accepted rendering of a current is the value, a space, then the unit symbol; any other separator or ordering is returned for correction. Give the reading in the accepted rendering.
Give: 10 mA
